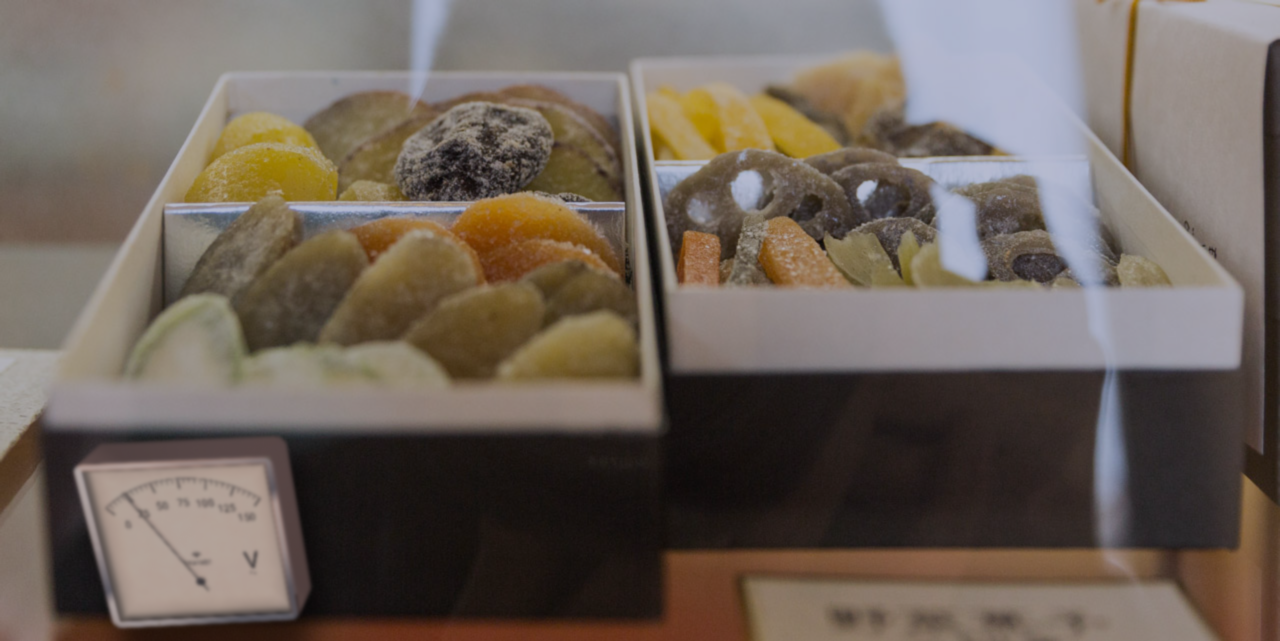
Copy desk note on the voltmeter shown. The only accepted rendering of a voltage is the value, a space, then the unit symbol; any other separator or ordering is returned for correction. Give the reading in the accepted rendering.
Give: 25 V
